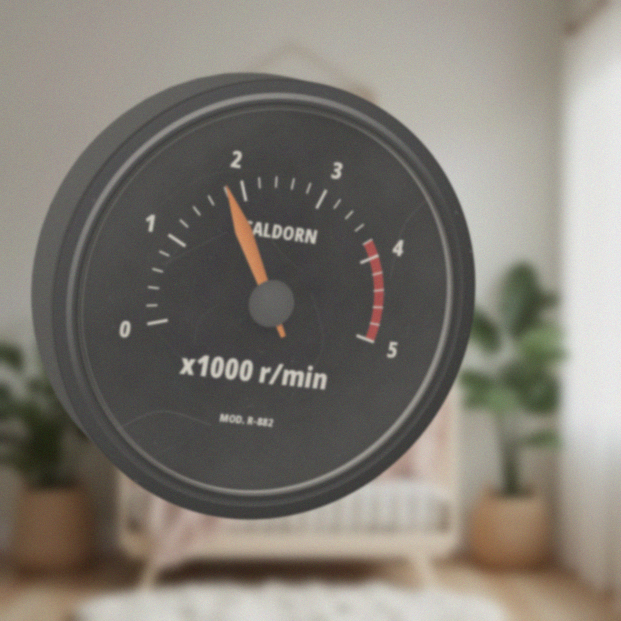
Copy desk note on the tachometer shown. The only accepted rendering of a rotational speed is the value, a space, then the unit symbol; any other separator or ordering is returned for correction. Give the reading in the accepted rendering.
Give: 1800 rpm
